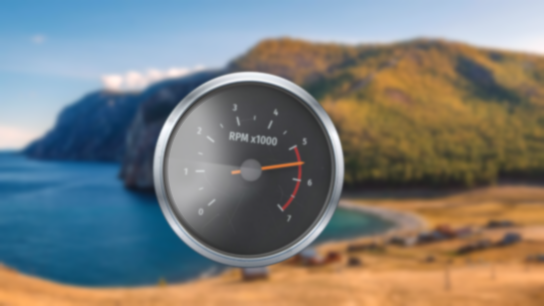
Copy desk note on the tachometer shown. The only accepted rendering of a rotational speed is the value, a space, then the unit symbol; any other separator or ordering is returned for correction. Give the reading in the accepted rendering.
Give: 5500 rpm
